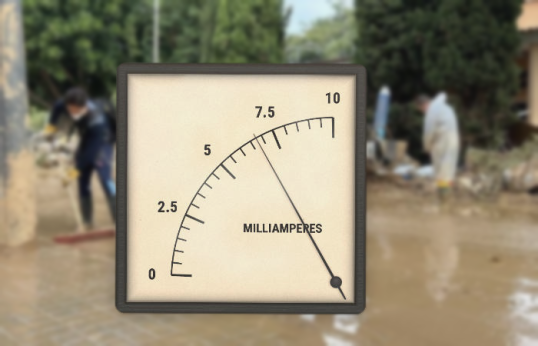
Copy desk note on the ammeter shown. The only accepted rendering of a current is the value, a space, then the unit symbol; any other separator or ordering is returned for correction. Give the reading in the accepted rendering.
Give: 6.75 mA
